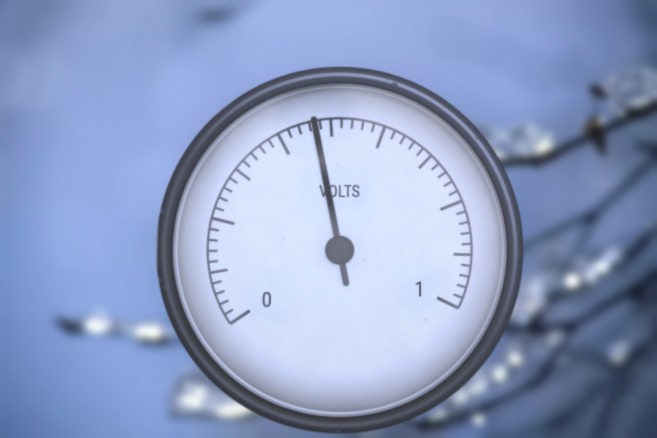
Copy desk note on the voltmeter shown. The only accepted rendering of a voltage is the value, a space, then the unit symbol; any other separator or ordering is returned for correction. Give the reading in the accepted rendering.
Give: 0.47 V
